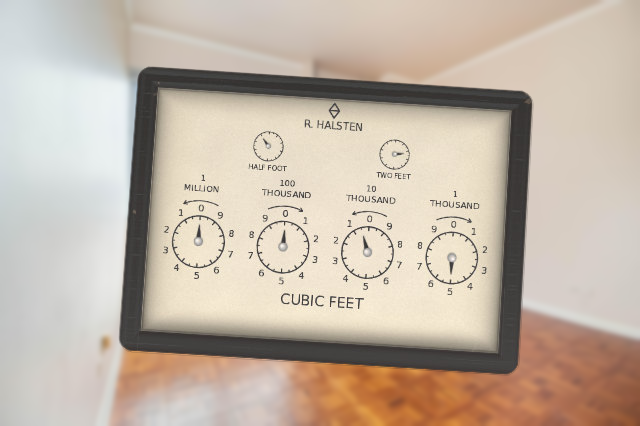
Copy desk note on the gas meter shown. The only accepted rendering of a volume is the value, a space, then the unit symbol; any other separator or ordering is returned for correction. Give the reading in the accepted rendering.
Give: 500 ft³
